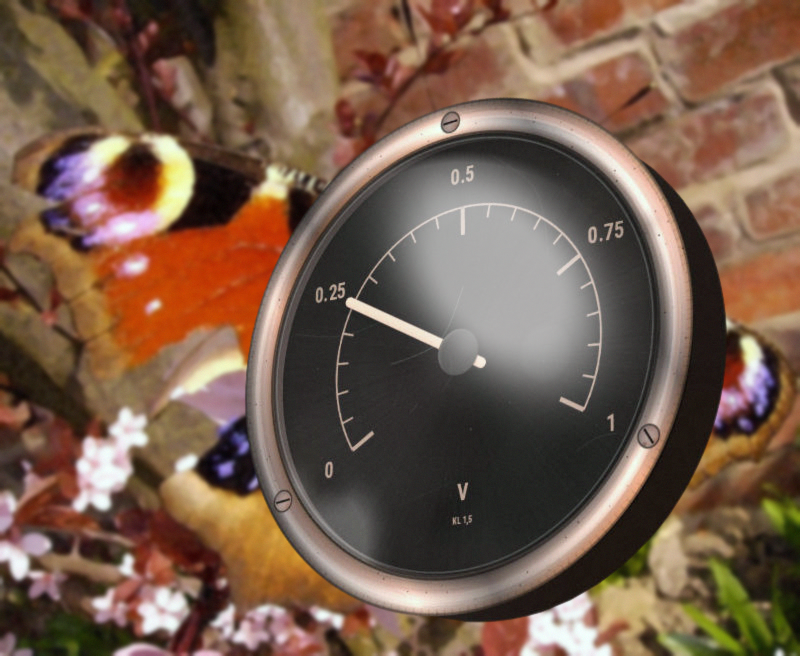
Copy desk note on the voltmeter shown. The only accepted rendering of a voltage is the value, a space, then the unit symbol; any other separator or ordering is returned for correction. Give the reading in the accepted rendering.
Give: 0.25 V
